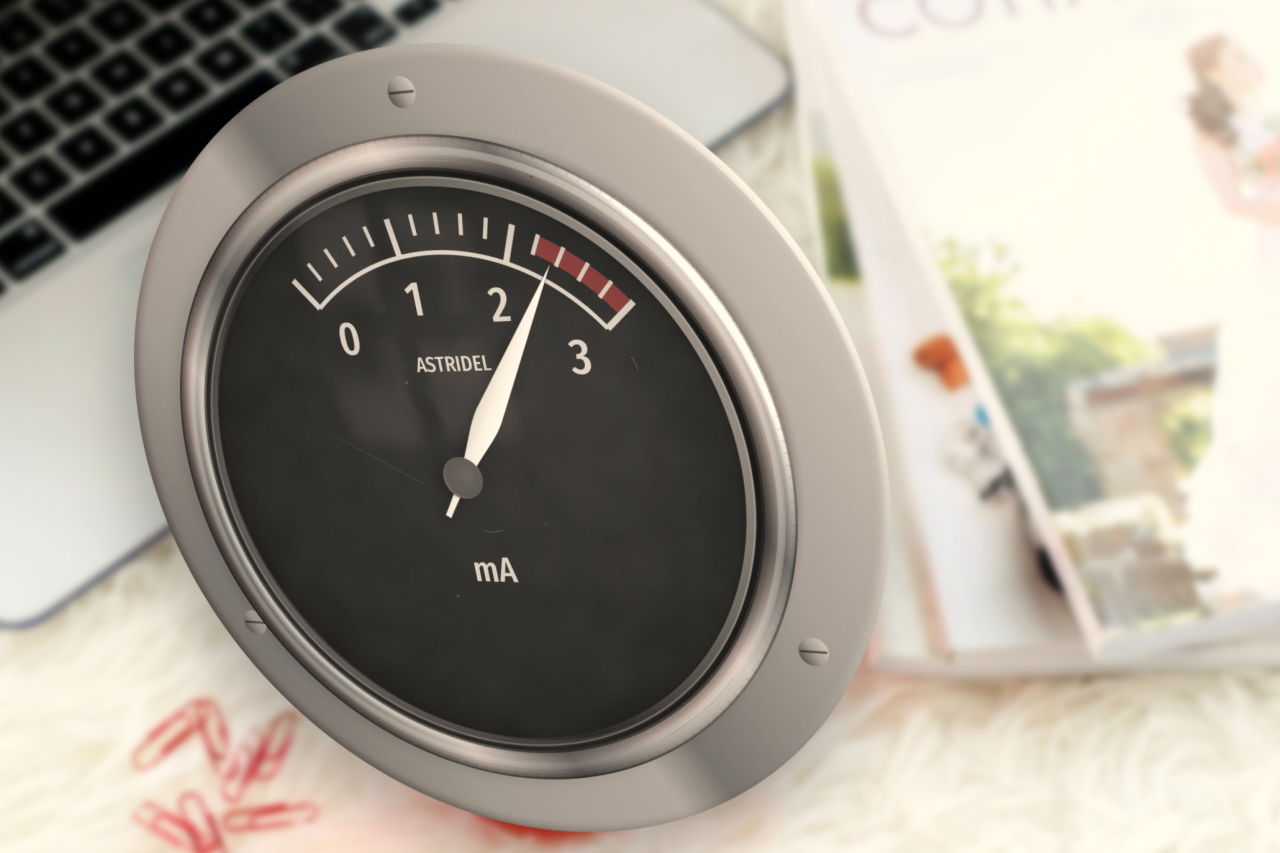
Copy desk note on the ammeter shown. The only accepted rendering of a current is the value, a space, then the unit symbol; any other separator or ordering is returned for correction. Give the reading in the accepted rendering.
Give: 2.4 mA
